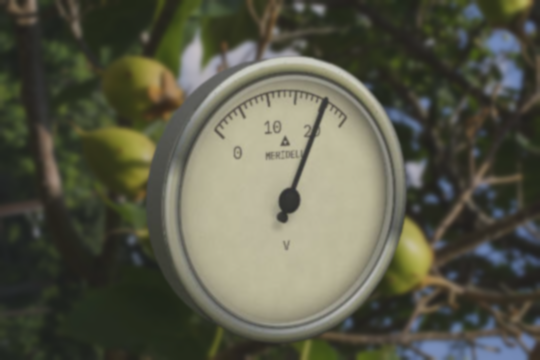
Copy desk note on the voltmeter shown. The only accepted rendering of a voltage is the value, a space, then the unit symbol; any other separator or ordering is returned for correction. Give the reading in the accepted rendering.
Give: 20 V
